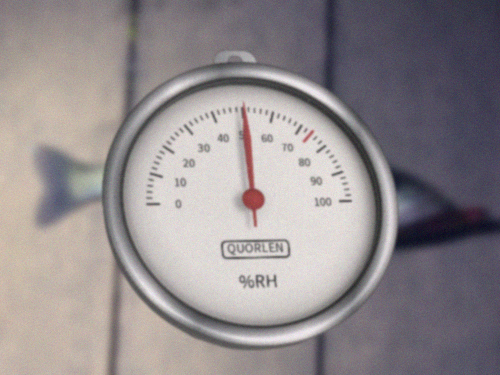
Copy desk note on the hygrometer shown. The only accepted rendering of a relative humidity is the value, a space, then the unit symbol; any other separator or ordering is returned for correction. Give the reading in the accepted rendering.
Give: 50 %
